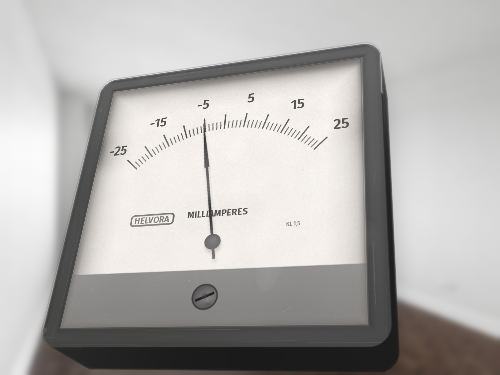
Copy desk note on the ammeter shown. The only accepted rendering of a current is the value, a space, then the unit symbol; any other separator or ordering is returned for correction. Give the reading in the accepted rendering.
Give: -5 mA
